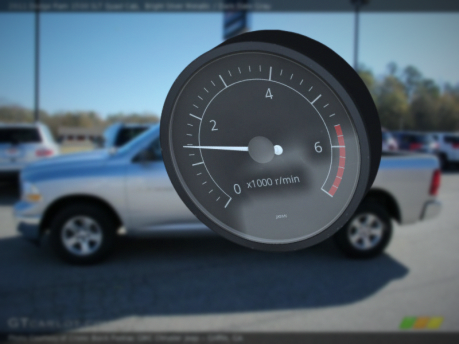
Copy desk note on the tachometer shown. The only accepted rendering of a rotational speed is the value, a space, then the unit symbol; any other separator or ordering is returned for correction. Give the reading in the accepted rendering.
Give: 1400 rpm
